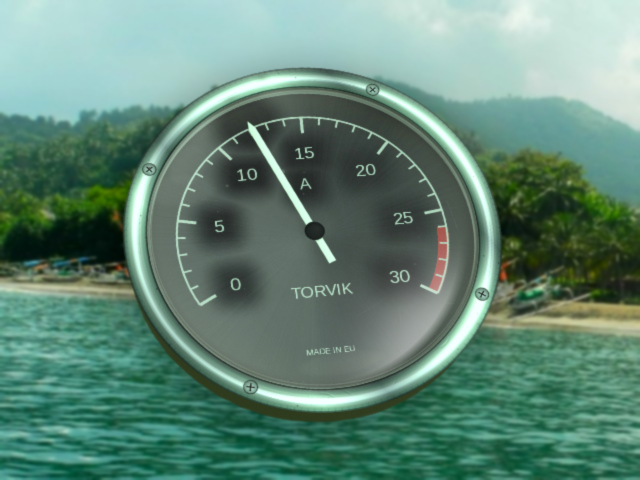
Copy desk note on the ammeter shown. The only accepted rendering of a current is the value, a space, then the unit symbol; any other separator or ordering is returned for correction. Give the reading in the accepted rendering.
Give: 12 A
